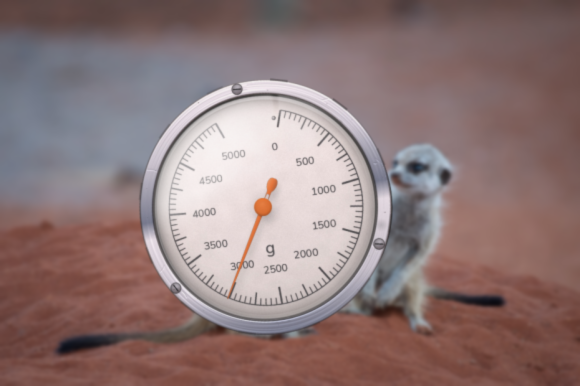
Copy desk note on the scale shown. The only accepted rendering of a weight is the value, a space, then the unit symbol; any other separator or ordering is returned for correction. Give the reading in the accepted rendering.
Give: 3000 g
